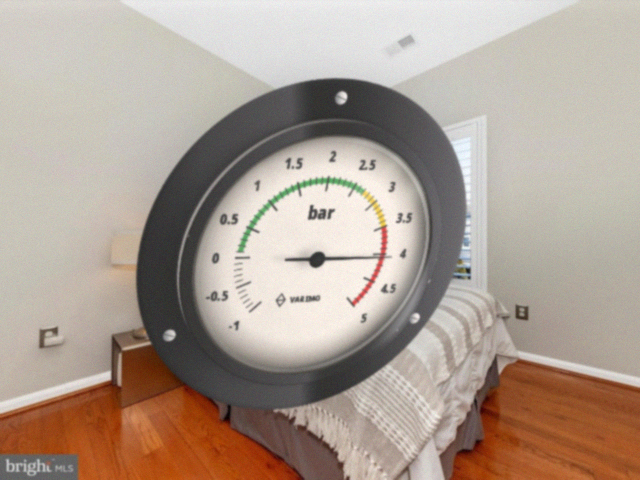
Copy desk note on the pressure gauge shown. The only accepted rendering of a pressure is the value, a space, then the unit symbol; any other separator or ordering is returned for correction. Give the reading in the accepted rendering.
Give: 4 bar
